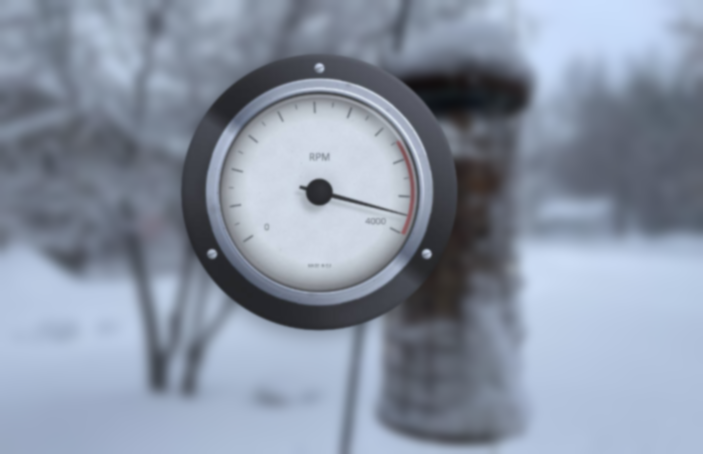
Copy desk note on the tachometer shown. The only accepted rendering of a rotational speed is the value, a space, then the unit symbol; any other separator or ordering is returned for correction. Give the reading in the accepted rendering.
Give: 3800 rpm
